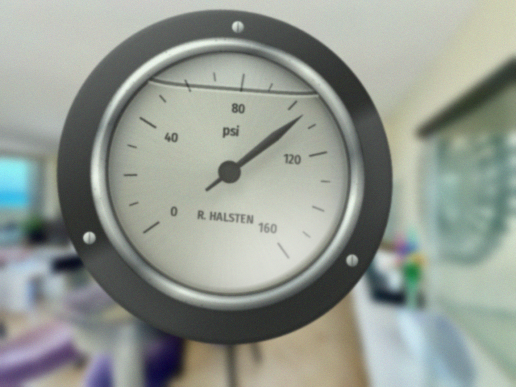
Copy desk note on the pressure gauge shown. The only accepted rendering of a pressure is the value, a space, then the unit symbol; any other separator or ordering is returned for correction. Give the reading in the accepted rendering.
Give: 105 psi
